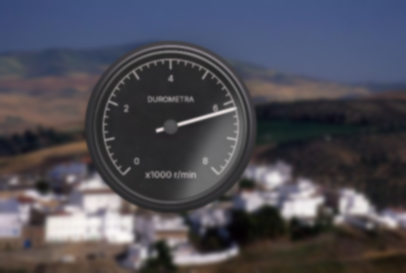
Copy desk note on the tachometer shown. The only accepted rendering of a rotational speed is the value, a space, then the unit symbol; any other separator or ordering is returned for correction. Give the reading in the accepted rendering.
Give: 6200 rpm
